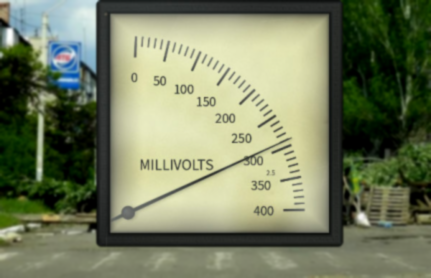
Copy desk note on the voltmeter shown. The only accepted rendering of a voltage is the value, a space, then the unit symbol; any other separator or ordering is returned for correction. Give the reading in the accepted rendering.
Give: 290 mV
